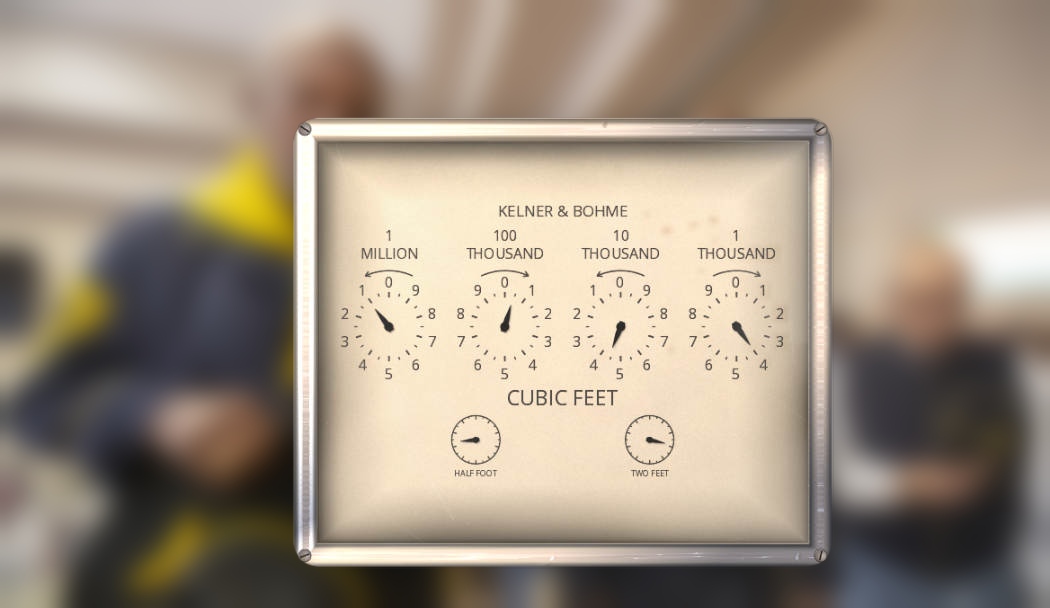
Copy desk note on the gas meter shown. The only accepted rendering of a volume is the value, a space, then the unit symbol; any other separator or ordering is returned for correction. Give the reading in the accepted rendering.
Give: 104400 ft³
